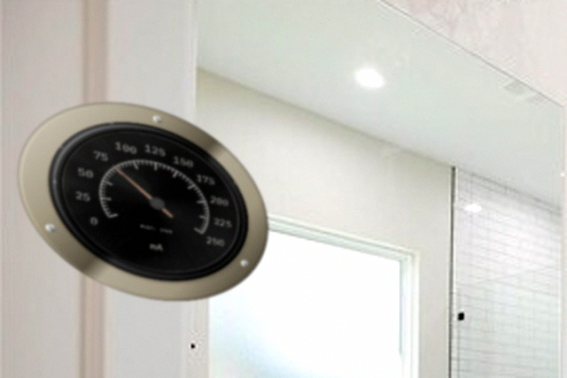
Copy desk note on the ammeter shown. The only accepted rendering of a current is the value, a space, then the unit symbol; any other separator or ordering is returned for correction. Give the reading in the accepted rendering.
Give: 75 mA
